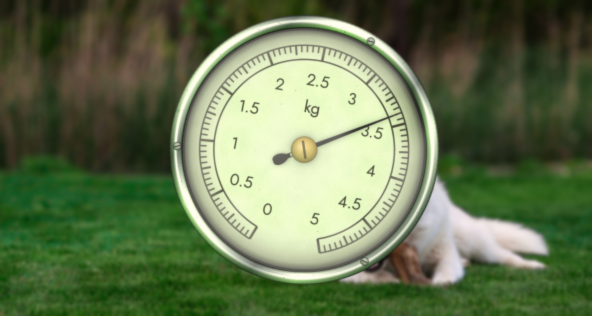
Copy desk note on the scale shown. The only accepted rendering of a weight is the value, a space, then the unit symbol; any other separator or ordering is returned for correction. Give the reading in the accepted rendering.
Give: 3.4 kg
